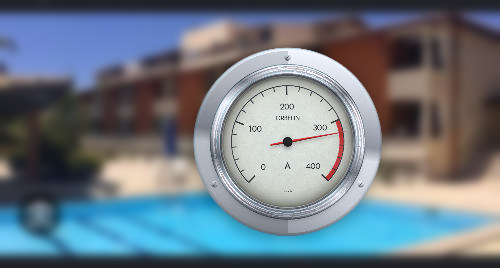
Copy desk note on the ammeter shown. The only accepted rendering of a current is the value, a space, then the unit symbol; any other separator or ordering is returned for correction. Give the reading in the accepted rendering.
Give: 320 A
